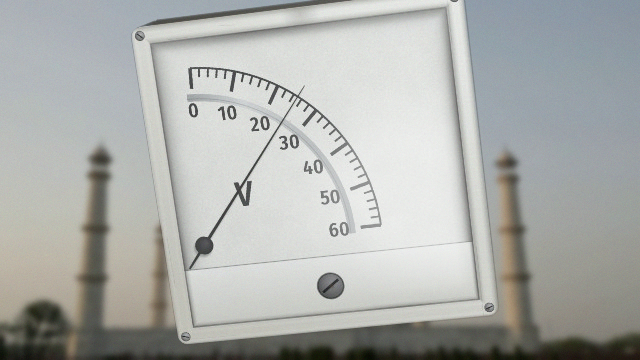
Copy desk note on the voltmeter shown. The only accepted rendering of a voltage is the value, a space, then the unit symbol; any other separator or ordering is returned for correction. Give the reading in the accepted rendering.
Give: 25 V
